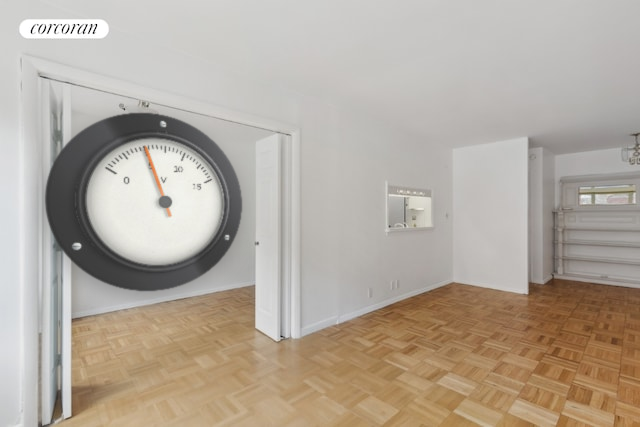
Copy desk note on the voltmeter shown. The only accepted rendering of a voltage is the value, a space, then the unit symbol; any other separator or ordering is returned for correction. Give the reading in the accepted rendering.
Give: 5 V
